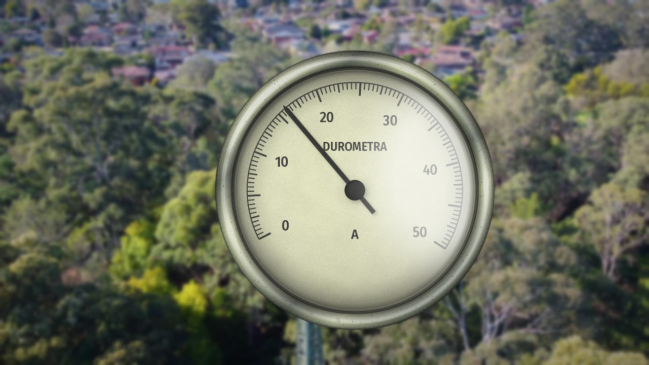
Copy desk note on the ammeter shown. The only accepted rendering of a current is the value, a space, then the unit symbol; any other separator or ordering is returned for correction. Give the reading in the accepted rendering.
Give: 16 A
